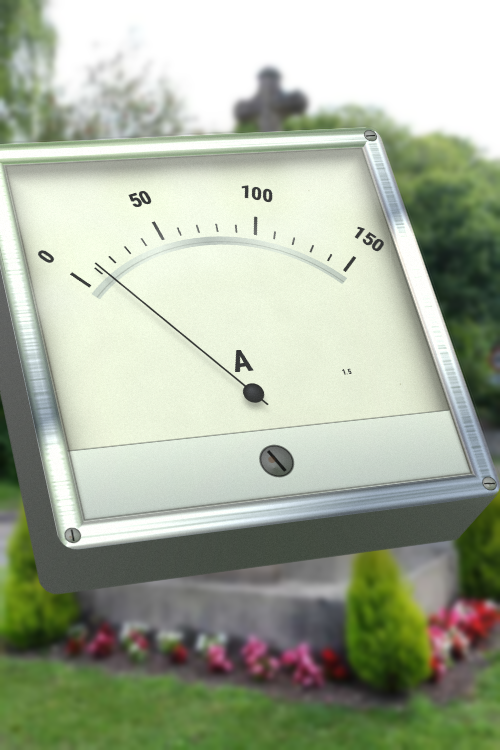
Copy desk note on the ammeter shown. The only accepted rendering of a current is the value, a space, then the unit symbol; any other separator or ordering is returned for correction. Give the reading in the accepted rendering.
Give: 10 A
